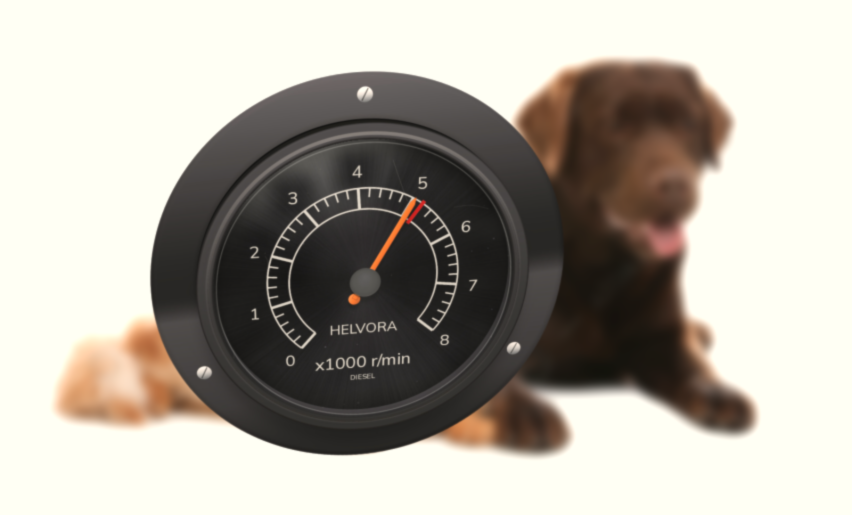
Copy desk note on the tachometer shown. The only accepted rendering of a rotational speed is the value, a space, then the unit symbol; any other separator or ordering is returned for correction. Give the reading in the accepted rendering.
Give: 5000 rpm
